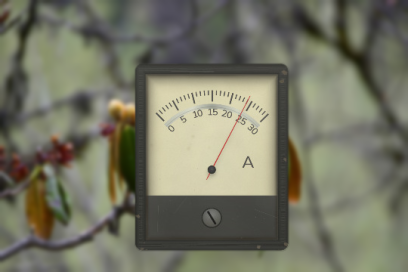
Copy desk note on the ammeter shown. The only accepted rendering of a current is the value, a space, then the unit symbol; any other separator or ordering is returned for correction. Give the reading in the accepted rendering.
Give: 24 A
